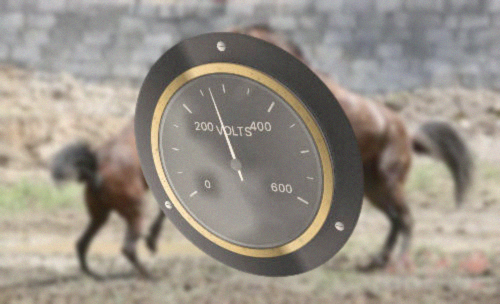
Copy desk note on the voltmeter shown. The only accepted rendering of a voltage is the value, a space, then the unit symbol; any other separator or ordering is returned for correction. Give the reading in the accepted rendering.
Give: 275 V
